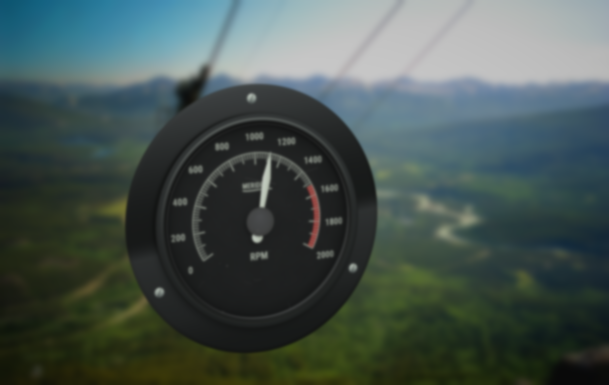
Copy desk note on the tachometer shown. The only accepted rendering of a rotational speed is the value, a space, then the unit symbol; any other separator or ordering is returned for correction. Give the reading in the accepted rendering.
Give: 1100 rpm
